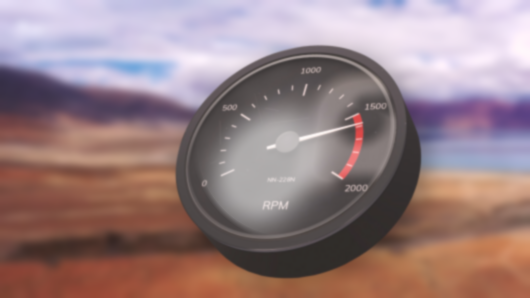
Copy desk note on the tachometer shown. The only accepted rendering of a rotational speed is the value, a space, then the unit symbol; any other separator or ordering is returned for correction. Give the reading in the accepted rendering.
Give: 1600 rpm
